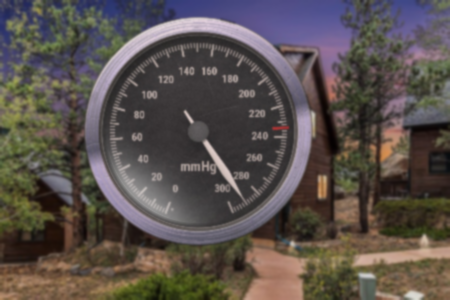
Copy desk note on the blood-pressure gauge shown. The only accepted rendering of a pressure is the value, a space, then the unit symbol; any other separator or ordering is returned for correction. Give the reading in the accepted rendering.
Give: 290 mmHg
